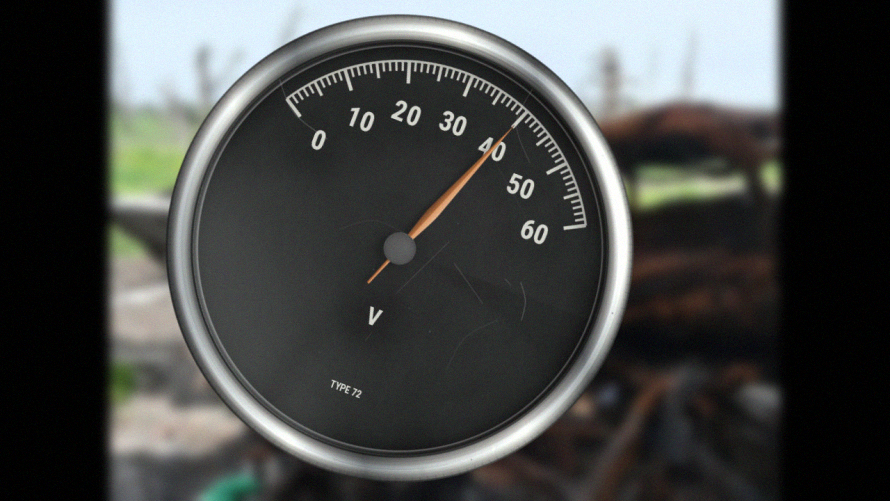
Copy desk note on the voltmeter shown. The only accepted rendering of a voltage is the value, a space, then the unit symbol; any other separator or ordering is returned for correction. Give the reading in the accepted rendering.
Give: 40 V
